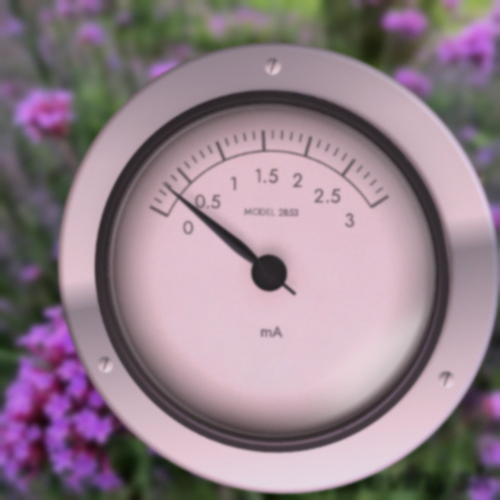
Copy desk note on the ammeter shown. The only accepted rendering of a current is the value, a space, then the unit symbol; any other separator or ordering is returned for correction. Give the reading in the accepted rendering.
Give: 0.3 mA
